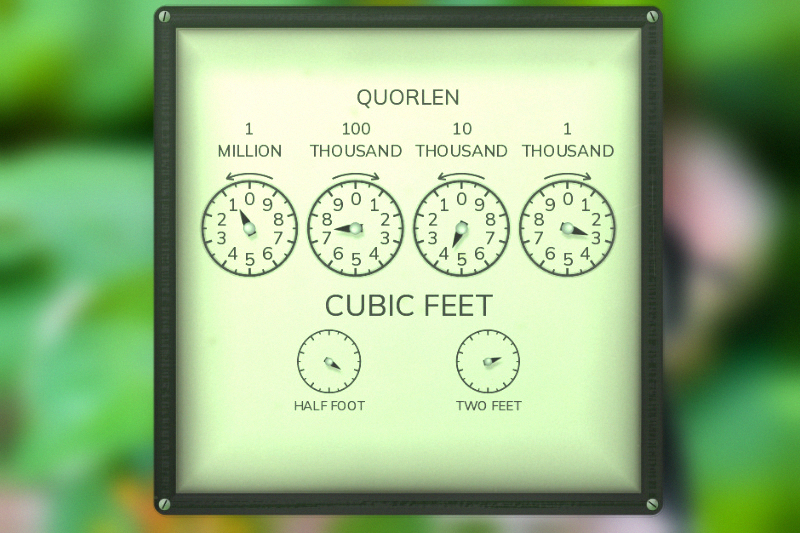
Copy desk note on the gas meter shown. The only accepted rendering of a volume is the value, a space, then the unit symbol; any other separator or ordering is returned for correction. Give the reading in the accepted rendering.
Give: 74300 ft³
